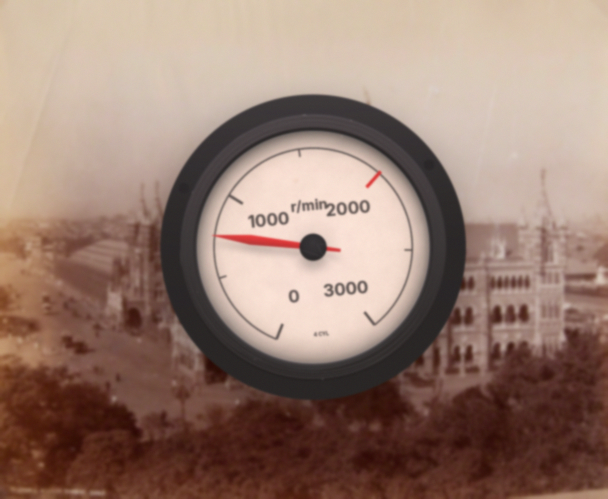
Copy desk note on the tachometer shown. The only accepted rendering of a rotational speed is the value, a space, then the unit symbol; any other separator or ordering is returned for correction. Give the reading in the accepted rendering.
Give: 750 rpm
